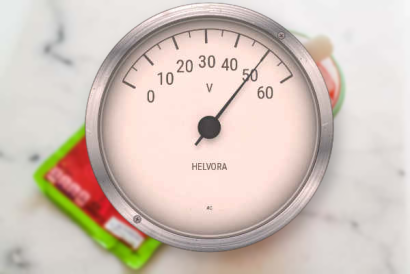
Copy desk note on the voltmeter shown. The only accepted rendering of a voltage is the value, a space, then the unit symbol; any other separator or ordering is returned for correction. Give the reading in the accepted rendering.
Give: 50 V
